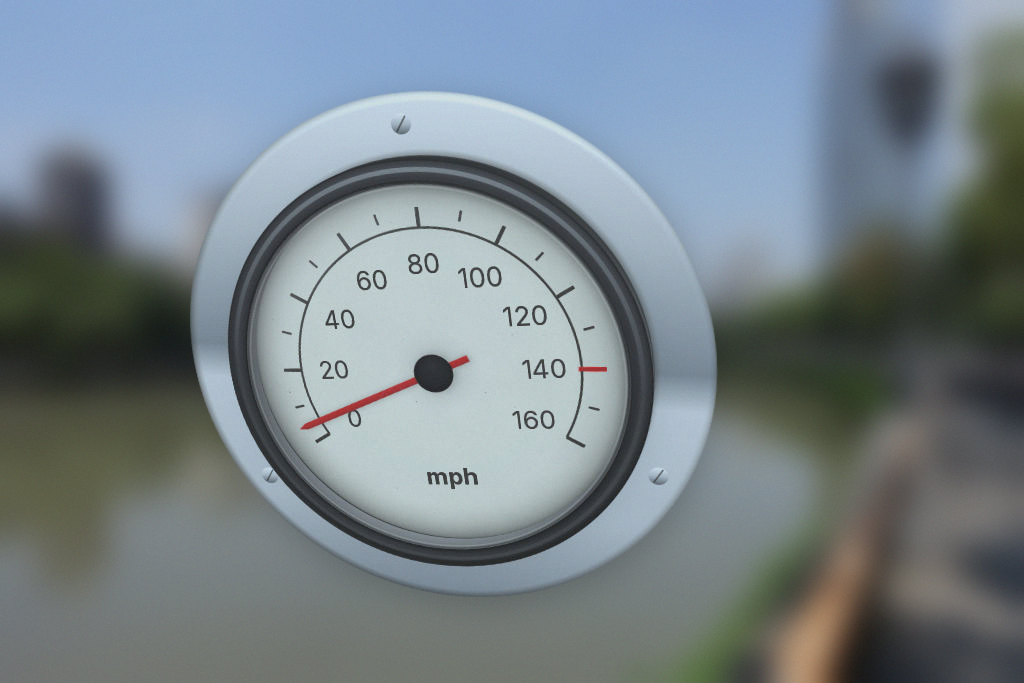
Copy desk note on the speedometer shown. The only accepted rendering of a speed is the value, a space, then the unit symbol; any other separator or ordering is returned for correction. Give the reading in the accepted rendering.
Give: 5 mph
